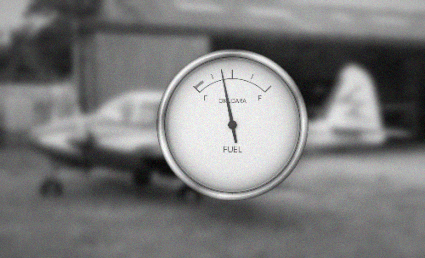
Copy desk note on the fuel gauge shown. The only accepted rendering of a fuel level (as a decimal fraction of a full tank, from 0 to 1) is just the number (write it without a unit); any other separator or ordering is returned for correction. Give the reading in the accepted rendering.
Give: 0.375
